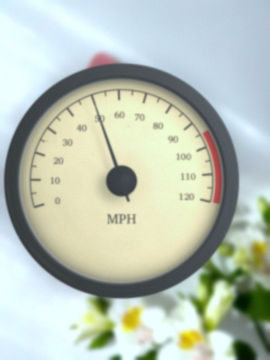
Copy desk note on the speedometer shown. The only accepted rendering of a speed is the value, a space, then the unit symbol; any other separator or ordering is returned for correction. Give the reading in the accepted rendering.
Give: 50 mph
